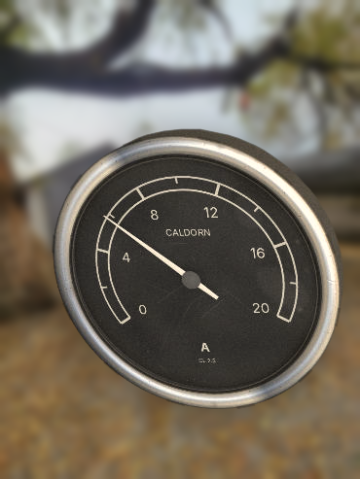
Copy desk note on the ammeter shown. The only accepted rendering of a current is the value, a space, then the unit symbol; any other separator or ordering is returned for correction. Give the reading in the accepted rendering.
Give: 6 A
